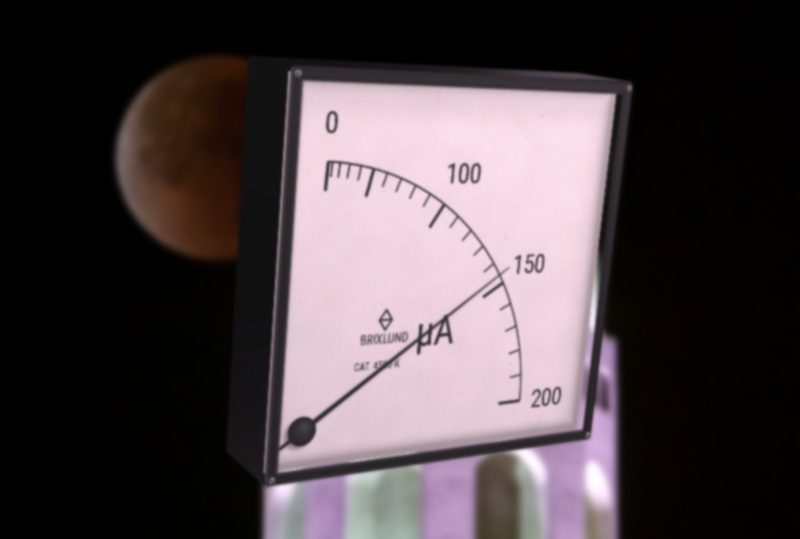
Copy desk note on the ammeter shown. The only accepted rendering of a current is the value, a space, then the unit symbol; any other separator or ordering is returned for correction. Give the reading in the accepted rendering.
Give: 145 µA
